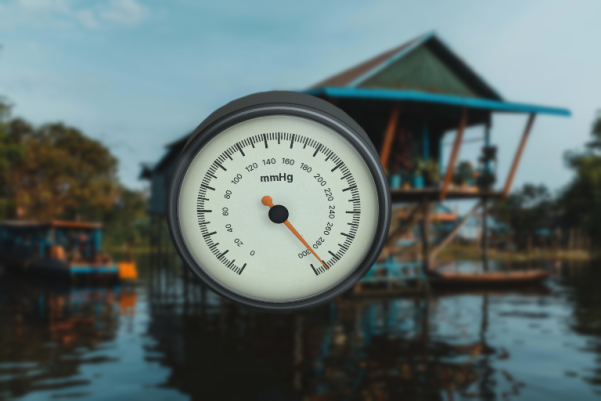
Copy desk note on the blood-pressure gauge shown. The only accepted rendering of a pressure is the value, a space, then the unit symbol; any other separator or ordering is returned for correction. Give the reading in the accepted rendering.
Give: 290 mmHg
